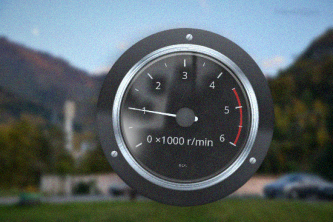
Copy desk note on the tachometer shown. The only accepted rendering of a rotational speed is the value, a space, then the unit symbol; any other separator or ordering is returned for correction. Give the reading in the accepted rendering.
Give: 1000 rpm
